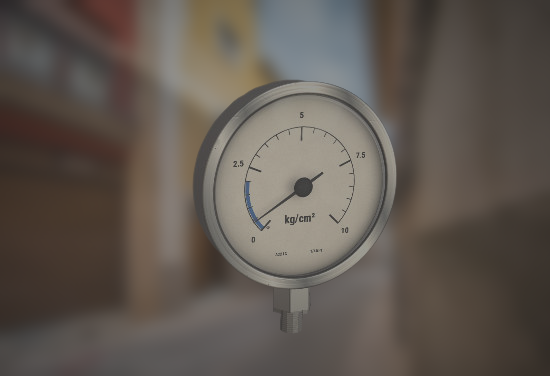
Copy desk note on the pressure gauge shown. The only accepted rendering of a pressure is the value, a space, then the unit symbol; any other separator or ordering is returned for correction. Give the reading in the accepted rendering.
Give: 0.5 kg/cm²
